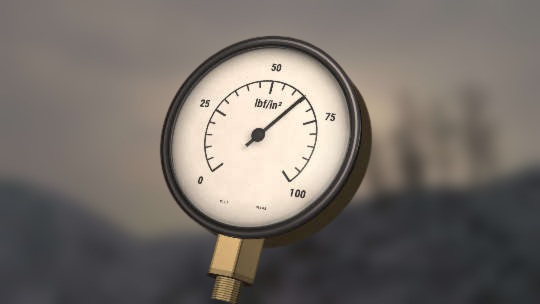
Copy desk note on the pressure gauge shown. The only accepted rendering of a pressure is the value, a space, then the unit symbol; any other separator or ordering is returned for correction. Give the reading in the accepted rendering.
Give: 65 psi
